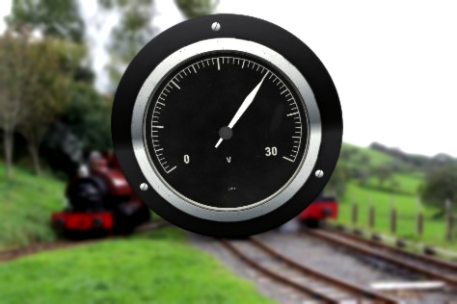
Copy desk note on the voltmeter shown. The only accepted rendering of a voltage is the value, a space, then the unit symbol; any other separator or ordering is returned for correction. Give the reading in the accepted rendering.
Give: 20 V
